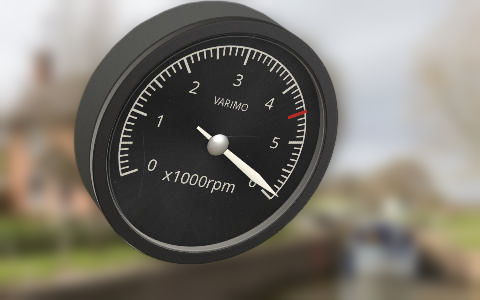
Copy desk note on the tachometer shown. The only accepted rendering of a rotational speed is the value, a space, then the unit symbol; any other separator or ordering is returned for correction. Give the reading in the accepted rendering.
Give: 5900 rpm
